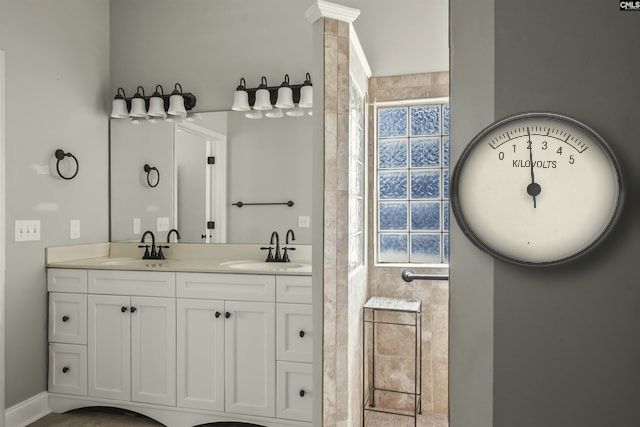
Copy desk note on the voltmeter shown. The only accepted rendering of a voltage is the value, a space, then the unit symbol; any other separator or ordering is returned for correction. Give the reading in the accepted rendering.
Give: 2 kV
